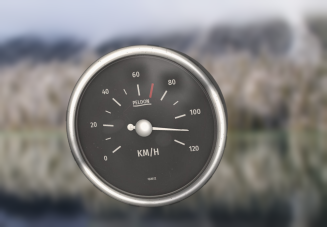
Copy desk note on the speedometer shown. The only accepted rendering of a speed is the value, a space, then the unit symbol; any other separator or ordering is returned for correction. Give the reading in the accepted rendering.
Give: 110 km/h
